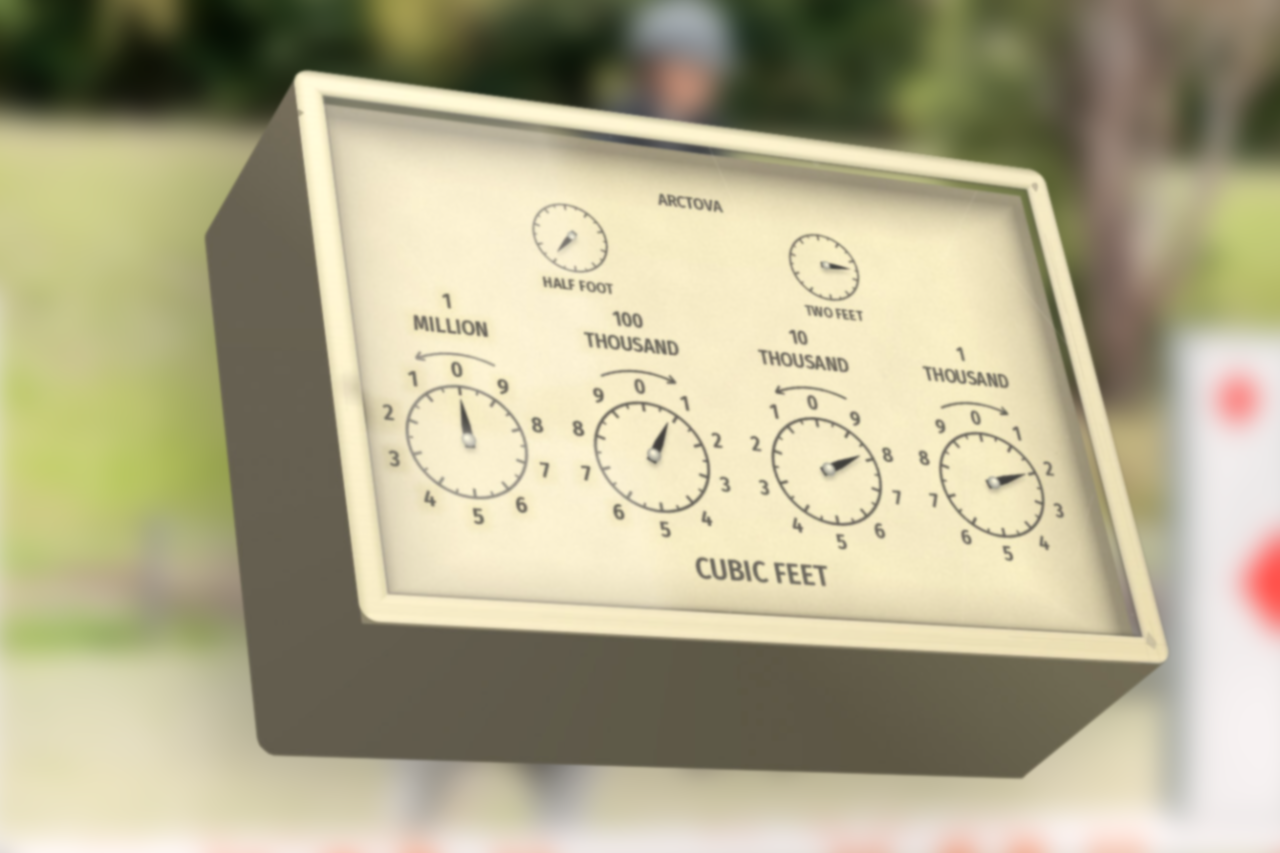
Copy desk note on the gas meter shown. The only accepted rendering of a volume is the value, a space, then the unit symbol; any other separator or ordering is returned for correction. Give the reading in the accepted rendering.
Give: 8200 ft³
